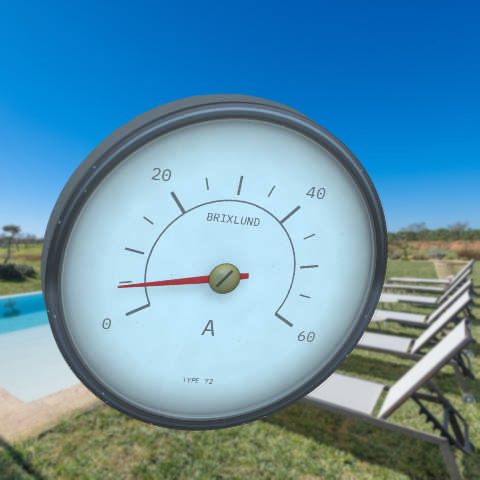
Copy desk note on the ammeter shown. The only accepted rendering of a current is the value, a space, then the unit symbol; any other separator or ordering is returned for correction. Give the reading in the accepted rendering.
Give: 5 A
